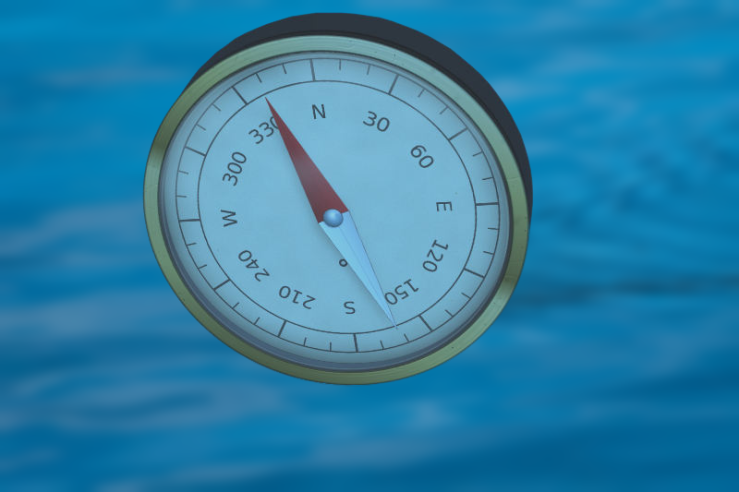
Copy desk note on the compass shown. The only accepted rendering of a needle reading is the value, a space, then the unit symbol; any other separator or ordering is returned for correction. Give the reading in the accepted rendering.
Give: 340 °
